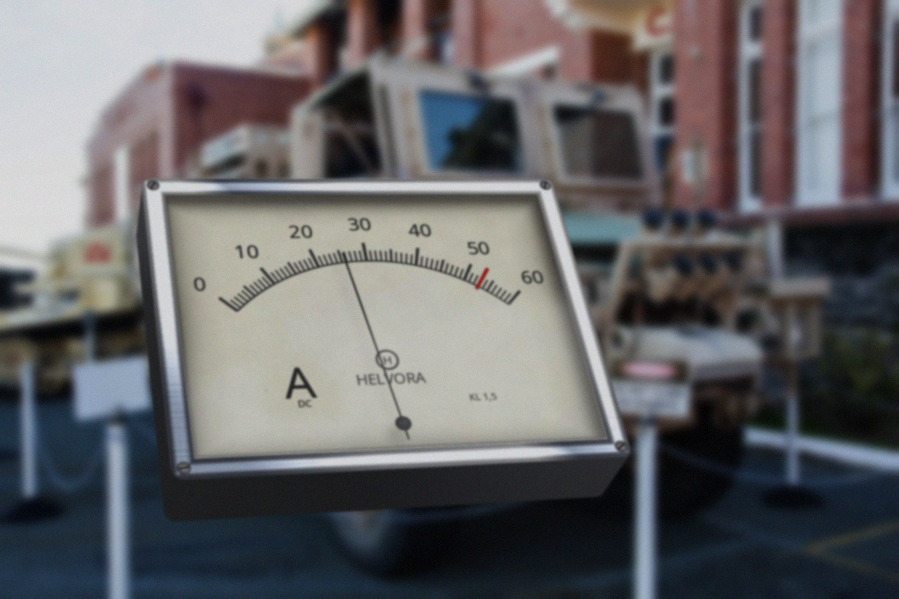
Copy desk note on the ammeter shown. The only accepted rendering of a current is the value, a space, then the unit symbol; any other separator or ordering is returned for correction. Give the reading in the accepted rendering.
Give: 25 A
